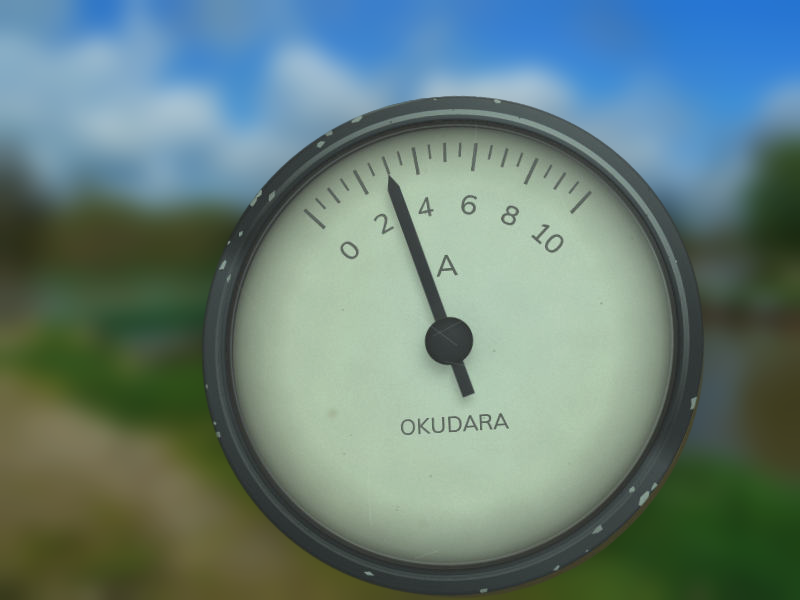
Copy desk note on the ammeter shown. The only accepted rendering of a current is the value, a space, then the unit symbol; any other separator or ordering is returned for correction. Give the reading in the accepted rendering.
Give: 3 A
